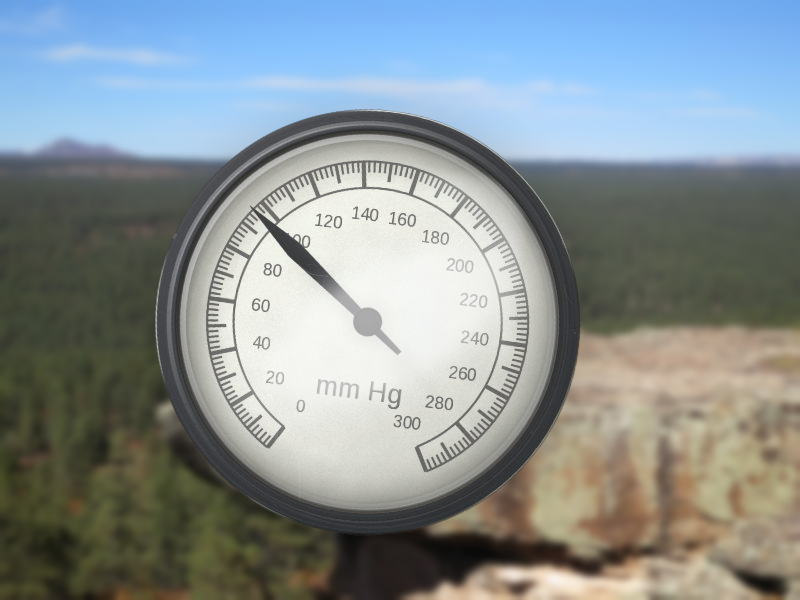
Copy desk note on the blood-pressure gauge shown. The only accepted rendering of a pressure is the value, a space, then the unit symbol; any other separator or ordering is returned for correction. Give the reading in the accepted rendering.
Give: 96 mmHg
